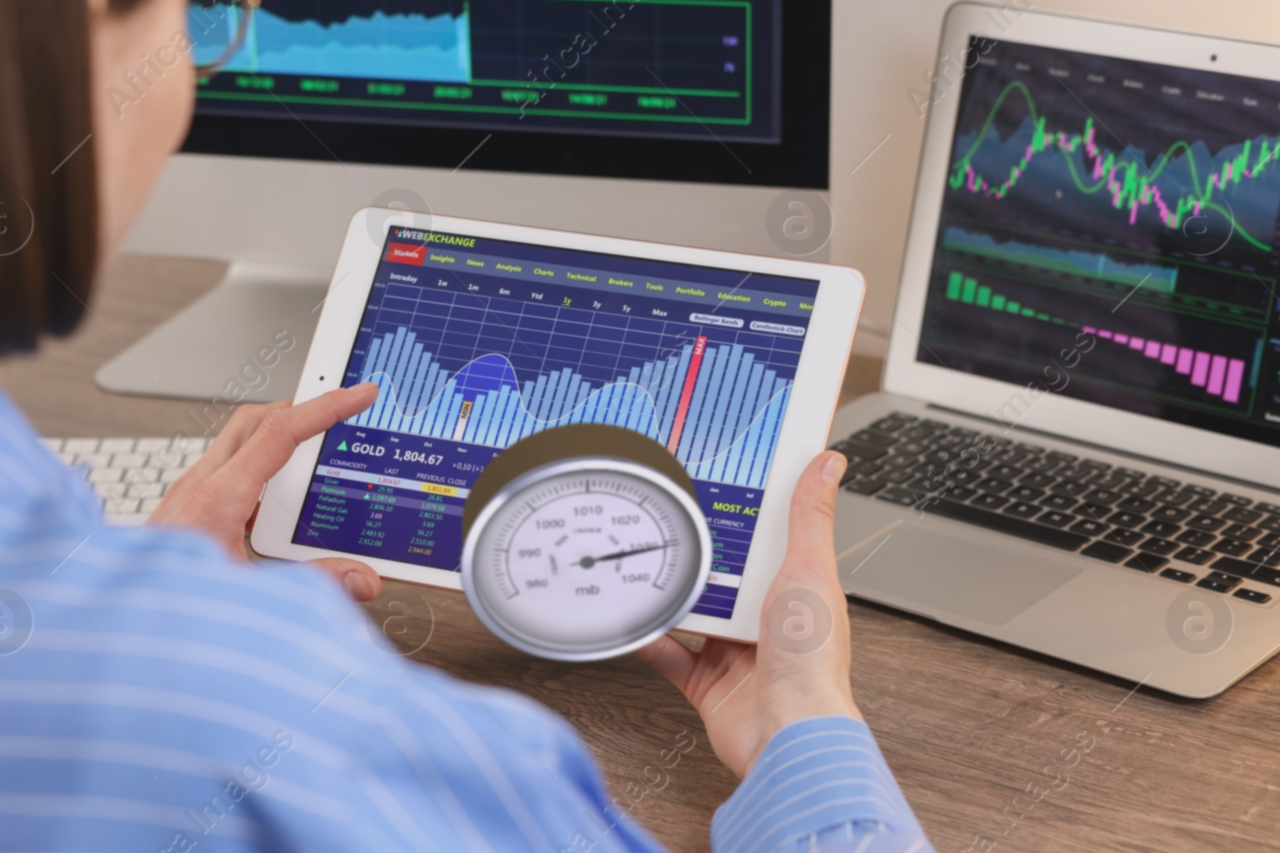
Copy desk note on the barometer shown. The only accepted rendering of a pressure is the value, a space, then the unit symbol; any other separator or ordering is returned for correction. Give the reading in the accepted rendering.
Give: 1030 mbar
